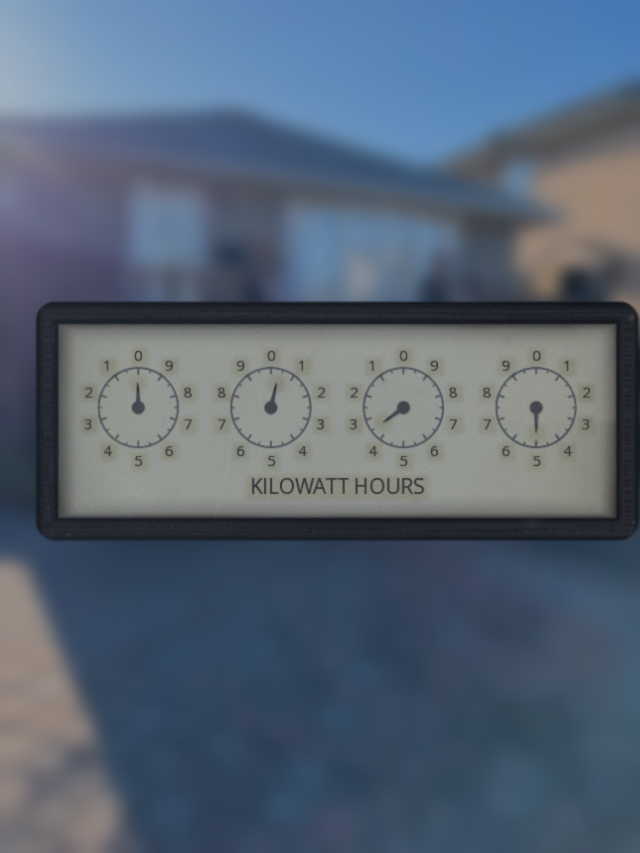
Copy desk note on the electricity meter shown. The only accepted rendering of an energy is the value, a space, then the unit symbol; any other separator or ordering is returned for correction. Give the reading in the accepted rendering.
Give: 35 kWh
